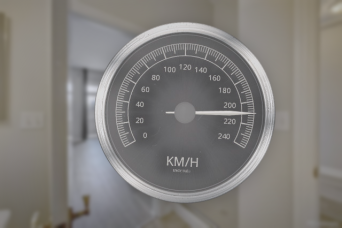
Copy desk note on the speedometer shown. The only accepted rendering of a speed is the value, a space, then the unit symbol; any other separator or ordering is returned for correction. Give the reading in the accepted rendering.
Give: 210 km/h
